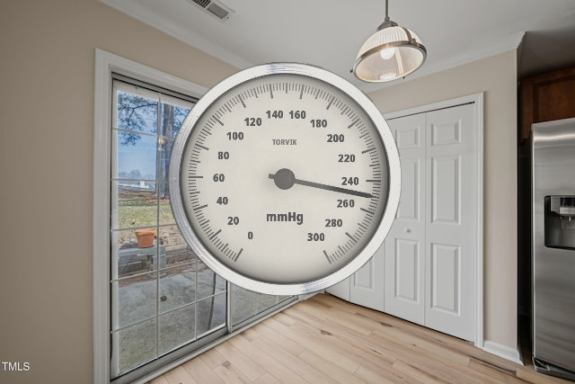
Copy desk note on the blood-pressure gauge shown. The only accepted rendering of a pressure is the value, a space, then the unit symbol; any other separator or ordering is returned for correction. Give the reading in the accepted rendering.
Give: 250 mmHg
